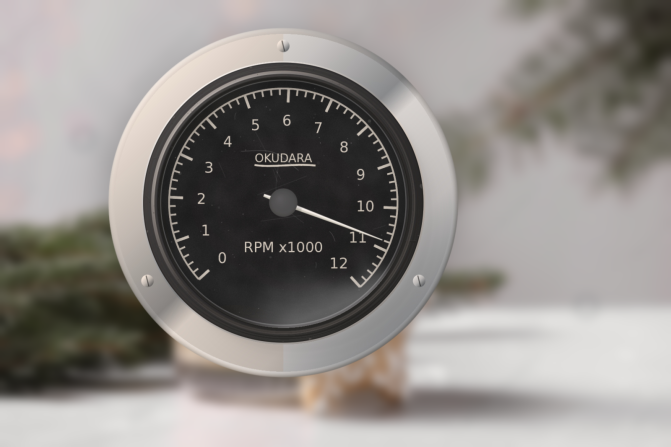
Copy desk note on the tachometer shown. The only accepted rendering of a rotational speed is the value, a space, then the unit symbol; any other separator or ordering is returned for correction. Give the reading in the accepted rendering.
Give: 10800 rpm
